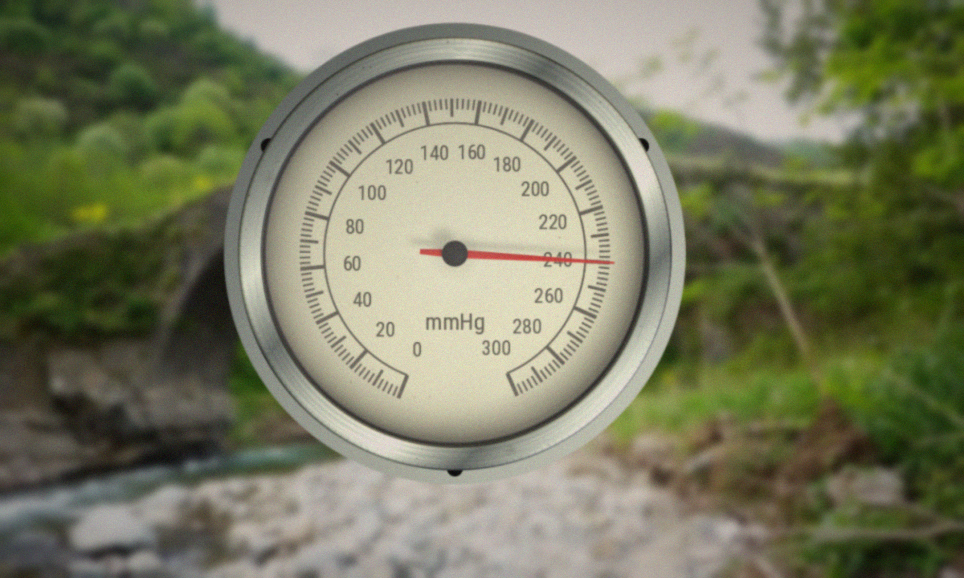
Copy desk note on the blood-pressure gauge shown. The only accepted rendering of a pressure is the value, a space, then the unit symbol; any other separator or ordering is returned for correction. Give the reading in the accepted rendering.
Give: 240 mmHg
